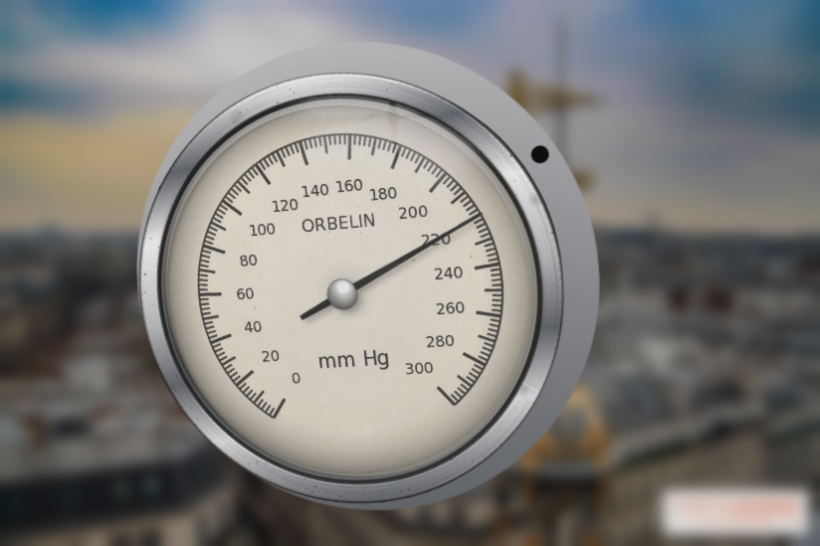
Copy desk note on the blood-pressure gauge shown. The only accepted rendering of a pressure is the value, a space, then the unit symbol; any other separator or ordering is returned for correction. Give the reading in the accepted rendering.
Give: 220 mmHg
